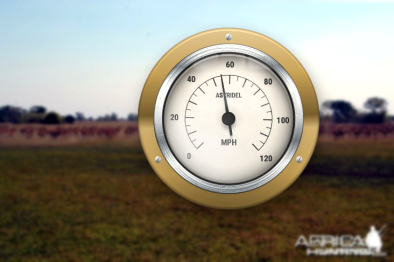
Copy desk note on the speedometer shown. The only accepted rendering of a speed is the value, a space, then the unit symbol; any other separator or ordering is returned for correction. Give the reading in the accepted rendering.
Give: 55 mph
